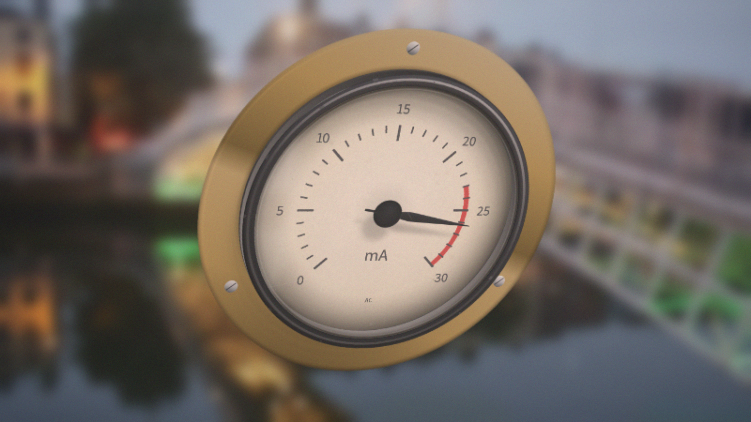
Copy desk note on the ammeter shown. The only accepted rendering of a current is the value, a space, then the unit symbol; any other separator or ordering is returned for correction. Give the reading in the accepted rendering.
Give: 26 mA
